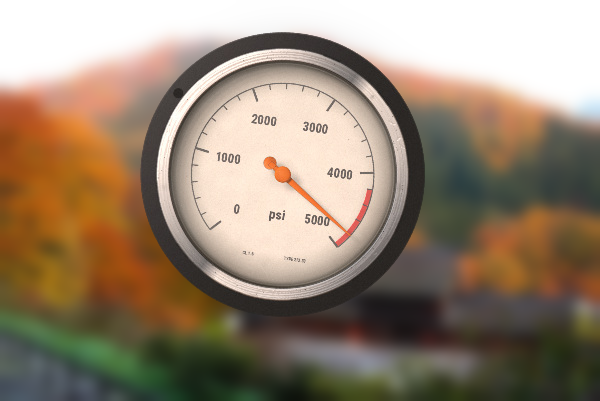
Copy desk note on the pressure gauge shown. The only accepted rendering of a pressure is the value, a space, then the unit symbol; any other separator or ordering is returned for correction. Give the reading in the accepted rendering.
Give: 4800 psi
